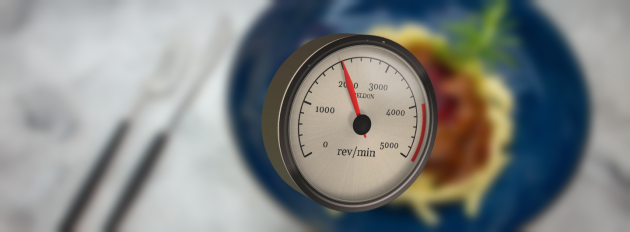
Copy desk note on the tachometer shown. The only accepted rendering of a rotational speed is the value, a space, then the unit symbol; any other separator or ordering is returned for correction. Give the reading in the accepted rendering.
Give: 2000 rpm
